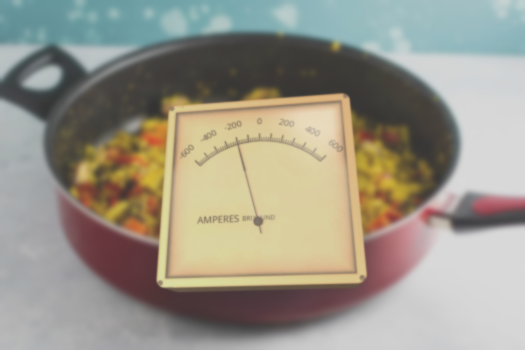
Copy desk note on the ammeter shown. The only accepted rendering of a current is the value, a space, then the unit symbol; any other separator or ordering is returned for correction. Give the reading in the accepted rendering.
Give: -200 A
